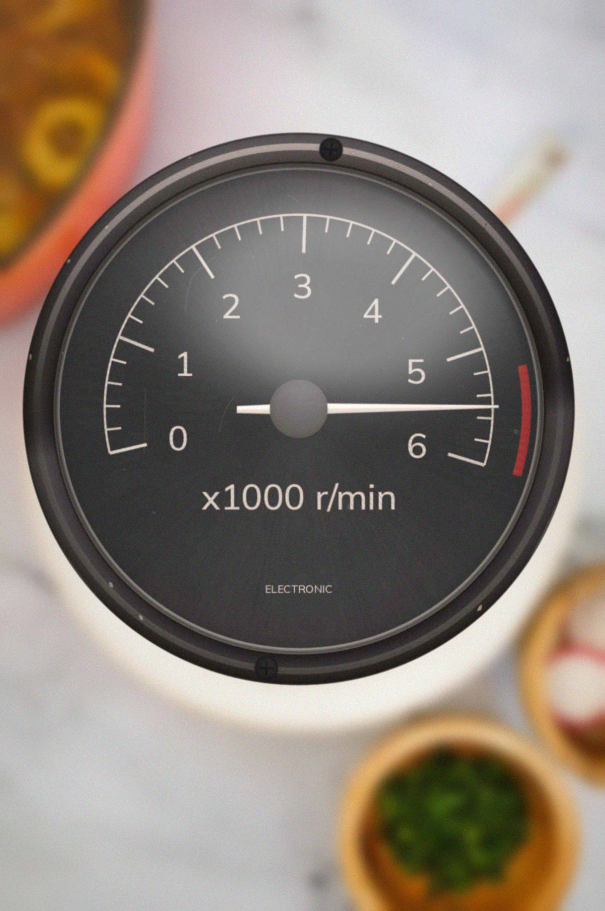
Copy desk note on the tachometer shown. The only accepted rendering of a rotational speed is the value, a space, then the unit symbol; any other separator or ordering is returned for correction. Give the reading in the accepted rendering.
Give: 5500 rpm
